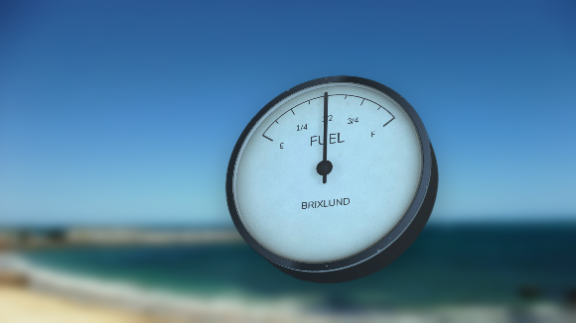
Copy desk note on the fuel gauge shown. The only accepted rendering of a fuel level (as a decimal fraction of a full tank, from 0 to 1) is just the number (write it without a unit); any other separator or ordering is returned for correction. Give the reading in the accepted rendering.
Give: 0.5
